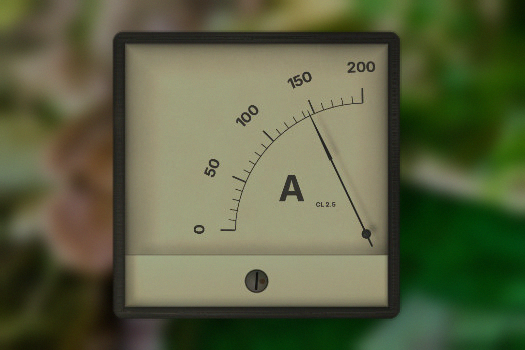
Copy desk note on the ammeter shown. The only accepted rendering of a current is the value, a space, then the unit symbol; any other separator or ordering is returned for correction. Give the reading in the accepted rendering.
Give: 145 A
